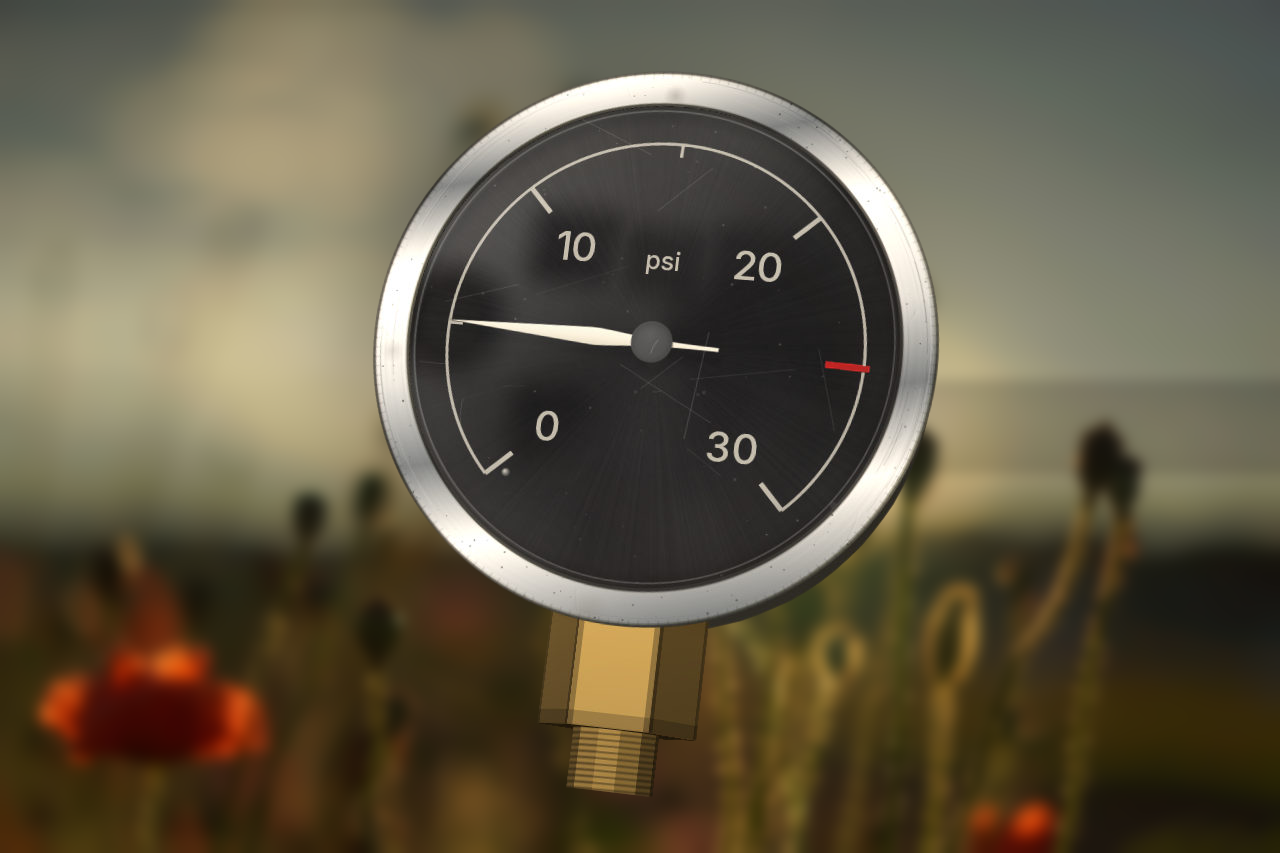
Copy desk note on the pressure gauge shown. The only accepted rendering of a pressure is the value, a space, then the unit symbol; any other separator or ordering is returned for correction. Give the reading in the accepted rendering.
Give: 5 psi
